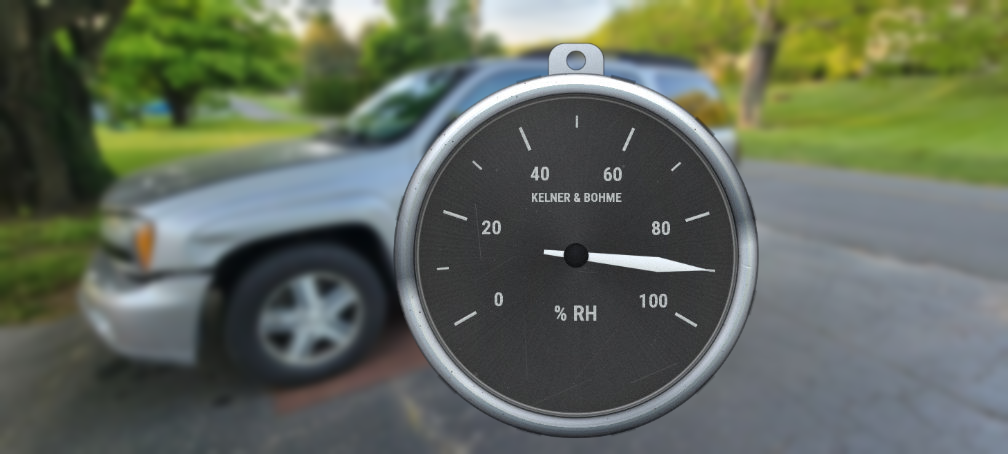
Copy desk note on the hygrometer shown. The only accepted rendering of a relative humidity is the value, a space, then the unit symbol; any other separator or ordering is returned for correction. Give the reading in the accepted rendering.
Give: 90 %
